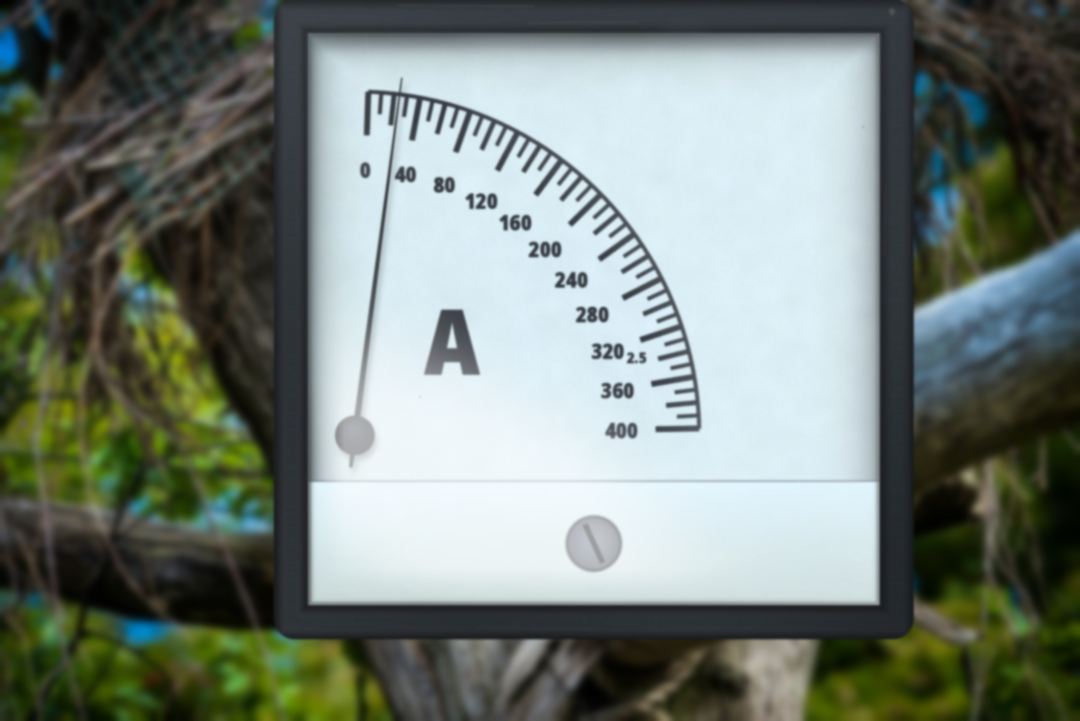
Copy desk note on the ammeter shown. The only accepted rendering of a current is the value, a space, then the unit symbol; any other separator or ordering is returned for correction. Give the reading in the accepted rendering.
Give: 25 A
